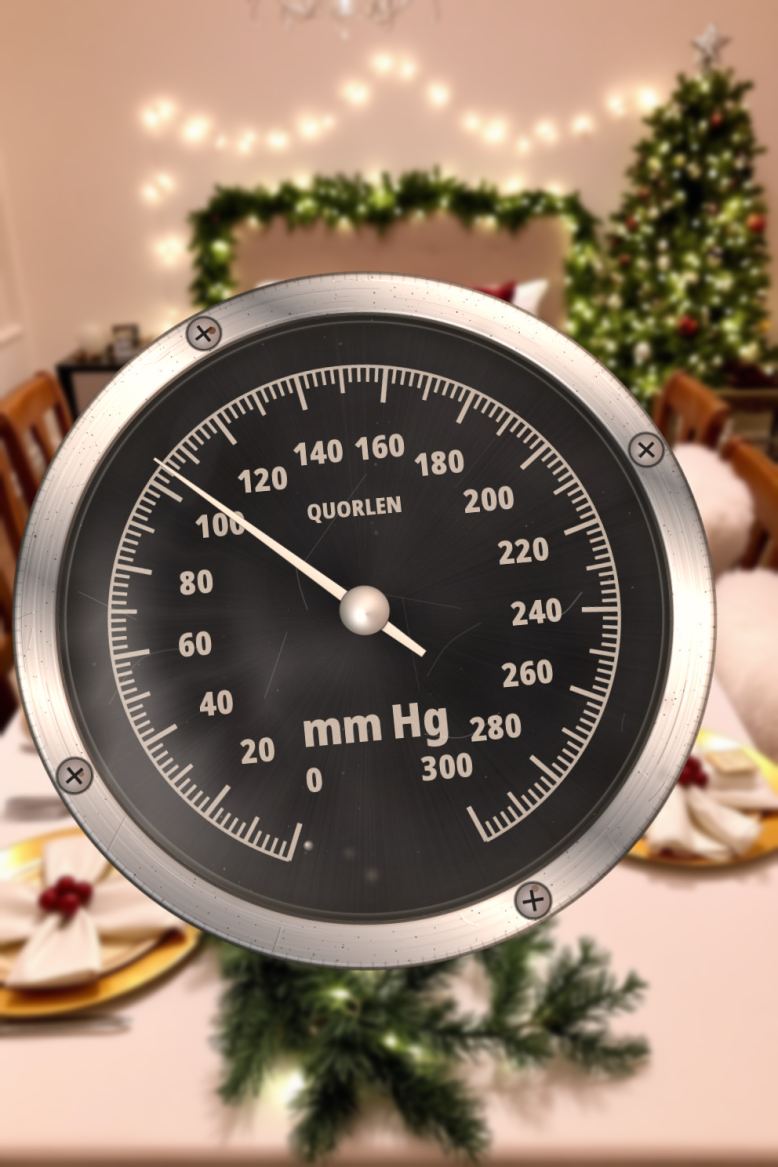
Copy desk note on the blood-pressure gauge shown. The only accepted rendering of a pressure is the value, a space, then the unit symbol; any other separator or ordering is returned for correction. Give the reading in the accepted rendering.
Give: 104 mmHg
